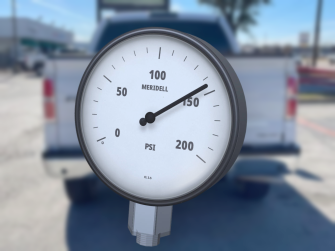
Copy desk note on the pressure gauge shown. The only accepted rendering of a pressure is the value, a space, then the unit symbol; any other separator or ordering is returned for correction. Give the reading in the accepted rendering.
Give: 145 psi
